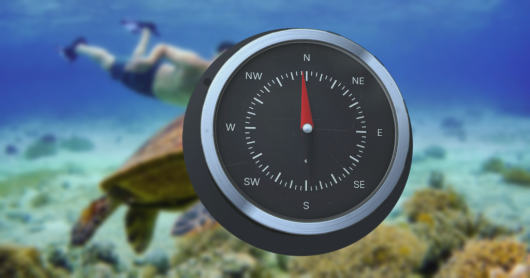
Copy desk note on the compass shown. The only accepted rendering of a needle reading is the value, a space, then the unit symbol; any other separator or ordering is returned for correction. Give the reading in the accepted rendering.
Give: 355 °
